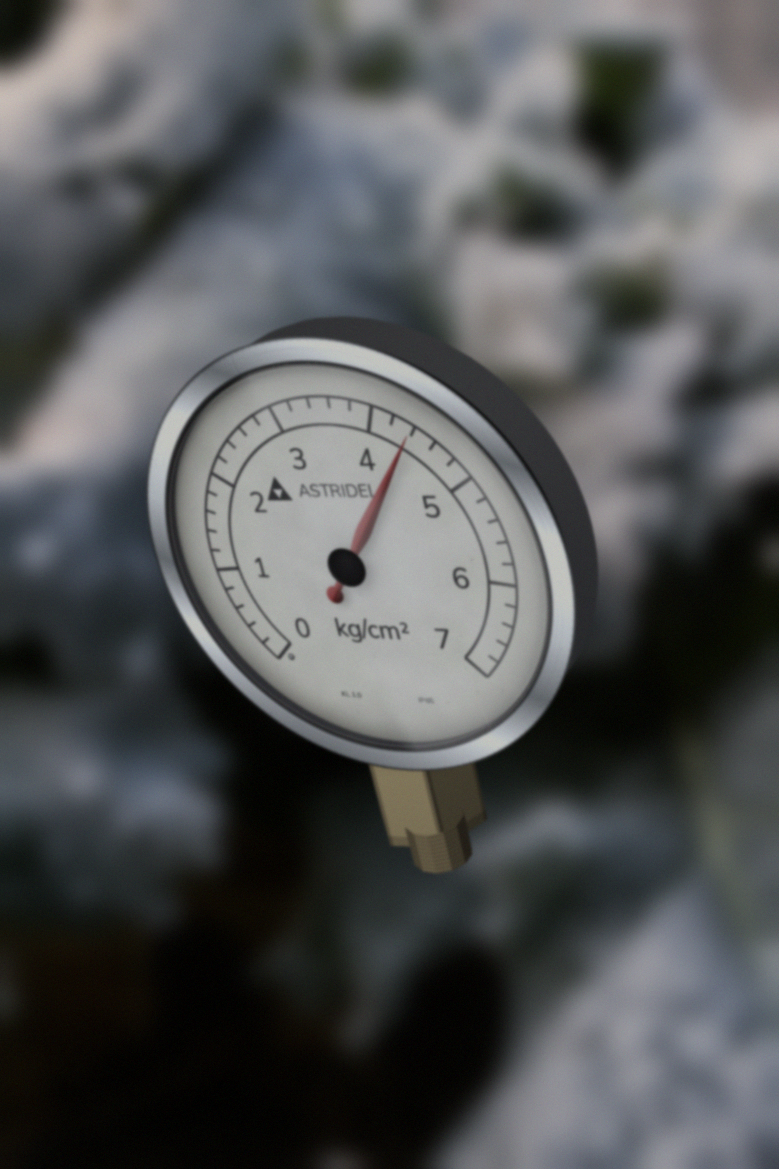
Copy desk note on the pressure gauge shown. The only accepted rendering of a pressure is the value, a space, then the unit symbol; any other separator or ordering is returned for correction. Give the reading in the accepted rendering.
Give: 4.4 kg/cm²
